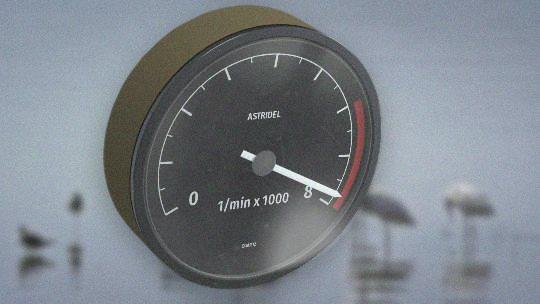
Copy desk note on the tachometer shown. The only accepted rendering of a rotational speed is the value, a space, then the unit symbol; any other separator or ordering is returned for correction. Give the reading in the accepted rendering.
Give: 7750 rpm
